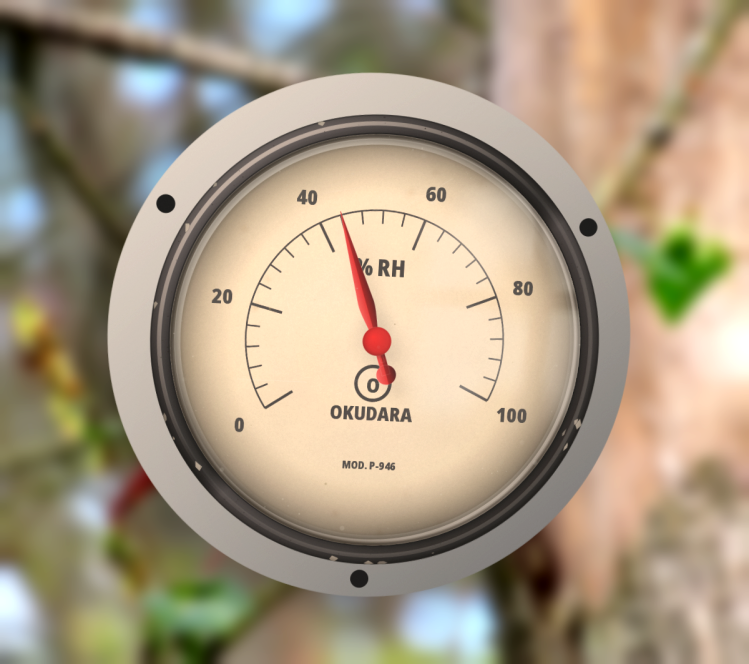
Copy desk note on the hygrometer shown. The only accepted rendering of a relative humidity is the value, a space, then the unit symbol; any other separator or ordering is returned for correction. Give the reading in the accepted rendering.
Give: 44 %
